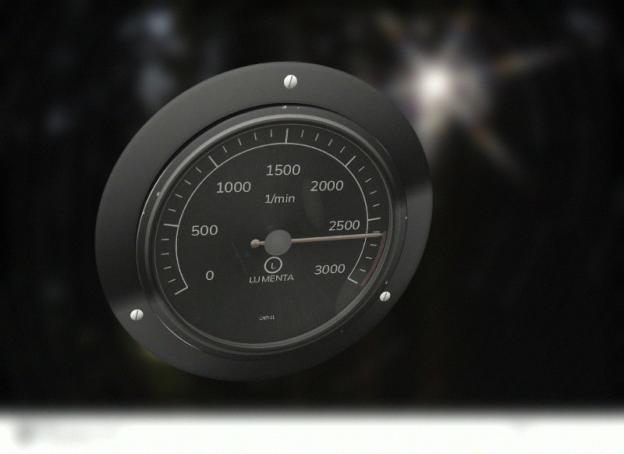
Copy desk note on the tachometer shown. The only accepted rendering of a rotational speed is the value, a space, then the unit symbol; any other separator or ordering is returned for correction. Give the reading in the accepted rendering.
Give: 2600 rpm
